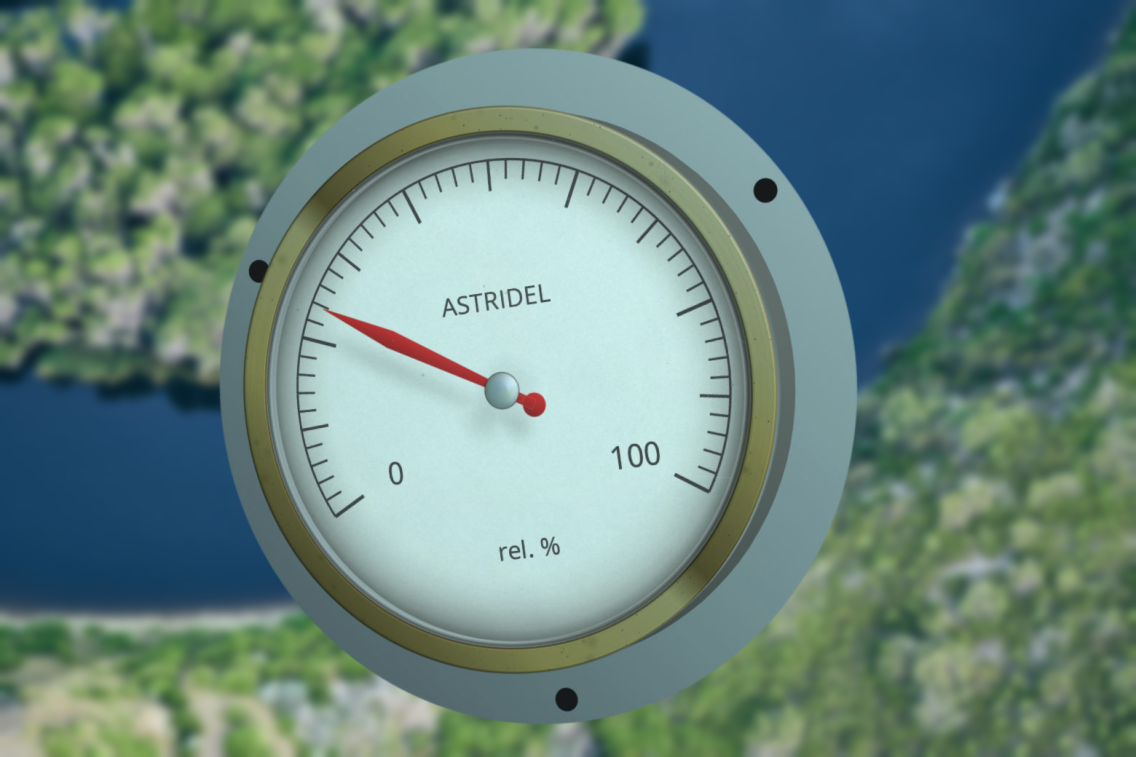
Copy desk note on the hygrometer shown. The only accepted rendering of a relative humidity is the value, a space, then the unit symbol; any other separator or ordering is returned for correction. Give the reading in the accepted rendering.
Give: 24 %
